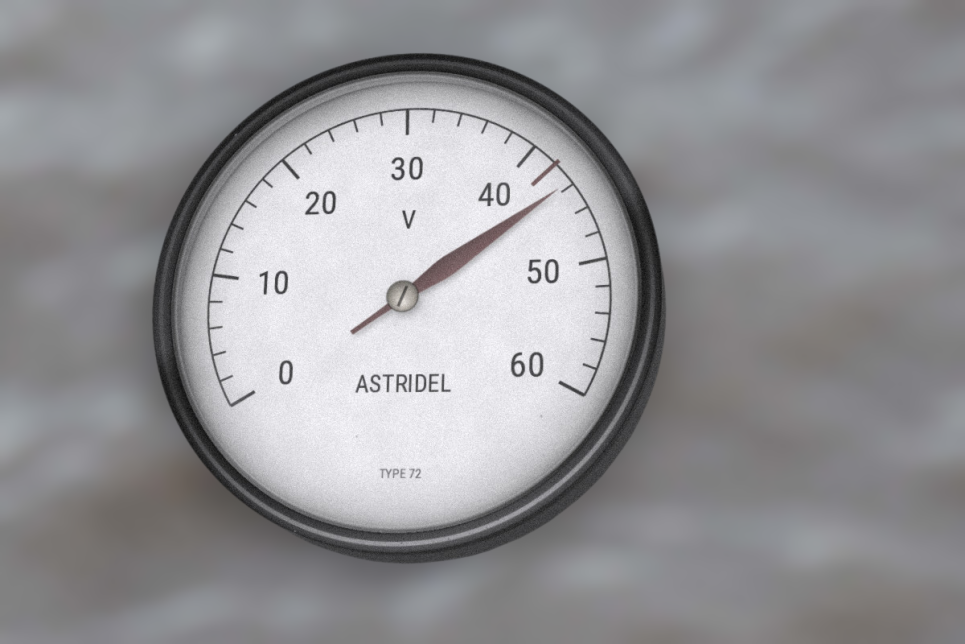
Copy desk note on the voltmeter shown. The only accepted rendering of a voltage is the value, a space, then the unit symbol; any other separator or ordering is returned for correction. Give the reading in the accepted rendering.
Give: 44 V
